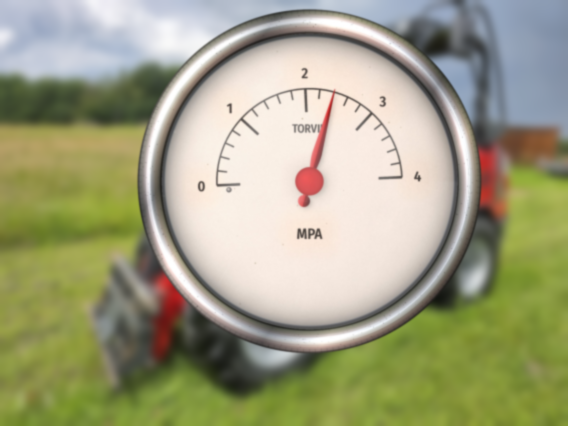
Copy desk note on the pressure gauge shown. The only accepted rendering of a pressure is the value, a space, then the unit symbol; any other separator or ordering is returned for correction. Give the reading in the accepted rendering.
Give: 2.4 MPa
